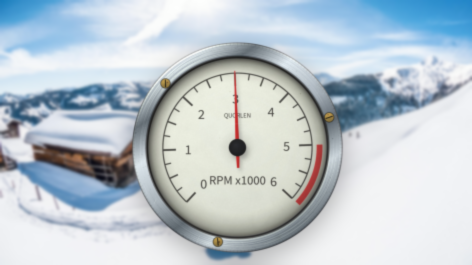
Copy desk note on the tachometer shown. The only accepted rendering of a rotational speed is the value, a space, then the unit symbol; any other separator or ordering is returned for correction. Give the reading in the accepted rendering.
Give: 3000 rpm
